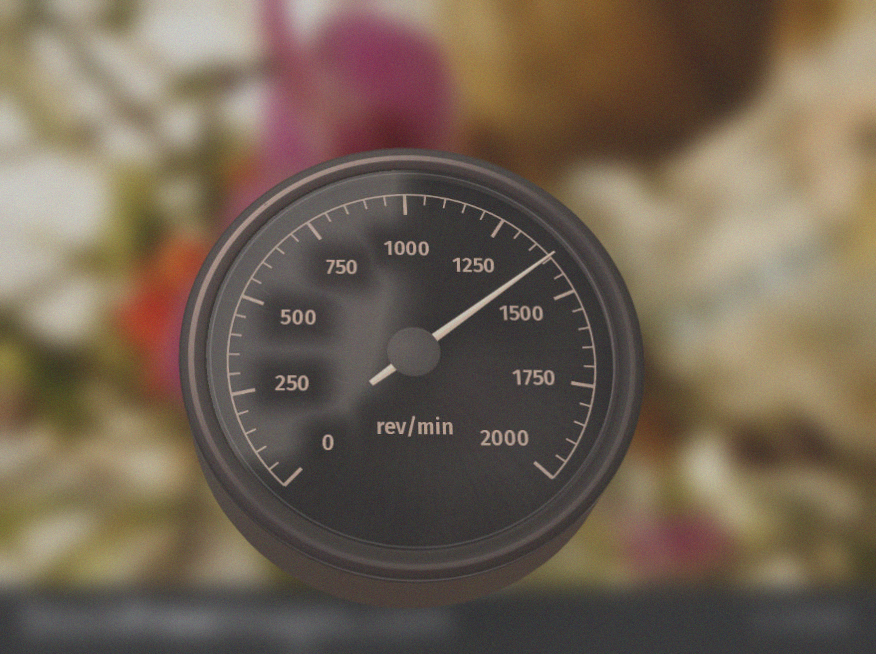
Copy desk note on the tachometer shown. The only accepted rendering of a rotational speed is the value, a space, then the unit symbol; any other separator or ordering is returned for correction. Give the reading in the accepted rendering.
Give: 1400 rpm
